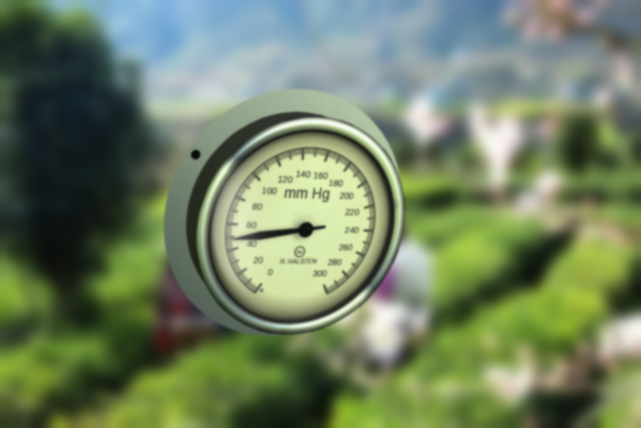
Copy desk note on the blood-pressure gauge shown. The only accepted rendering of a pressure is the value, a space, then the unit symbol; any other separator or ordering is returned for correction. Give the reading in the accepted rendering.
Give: 50 mmHg
